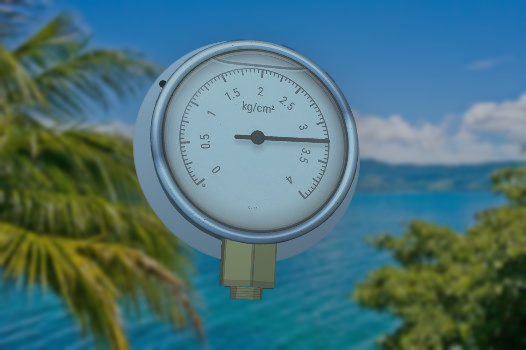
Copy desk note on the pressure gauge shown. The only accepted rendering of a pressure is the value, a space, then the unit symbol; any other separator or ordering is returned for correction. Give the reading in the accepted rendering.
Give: 3.25 kg/cm²
